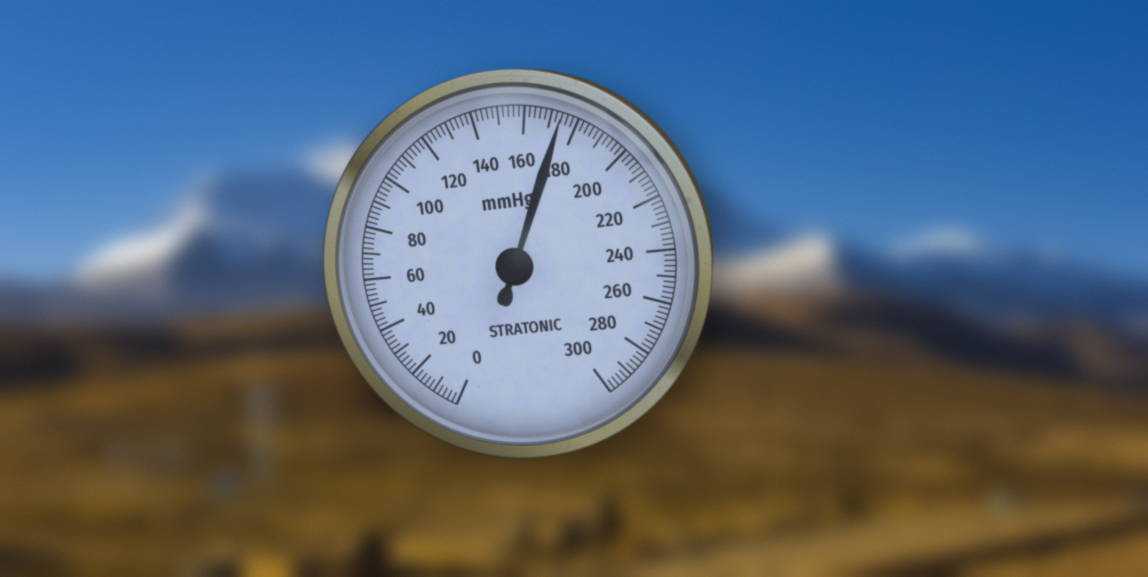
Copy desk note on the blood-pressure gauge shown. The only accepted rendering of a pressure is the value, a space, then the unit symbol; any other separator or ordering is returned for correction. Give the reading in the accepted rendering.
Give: 174 mmHg
